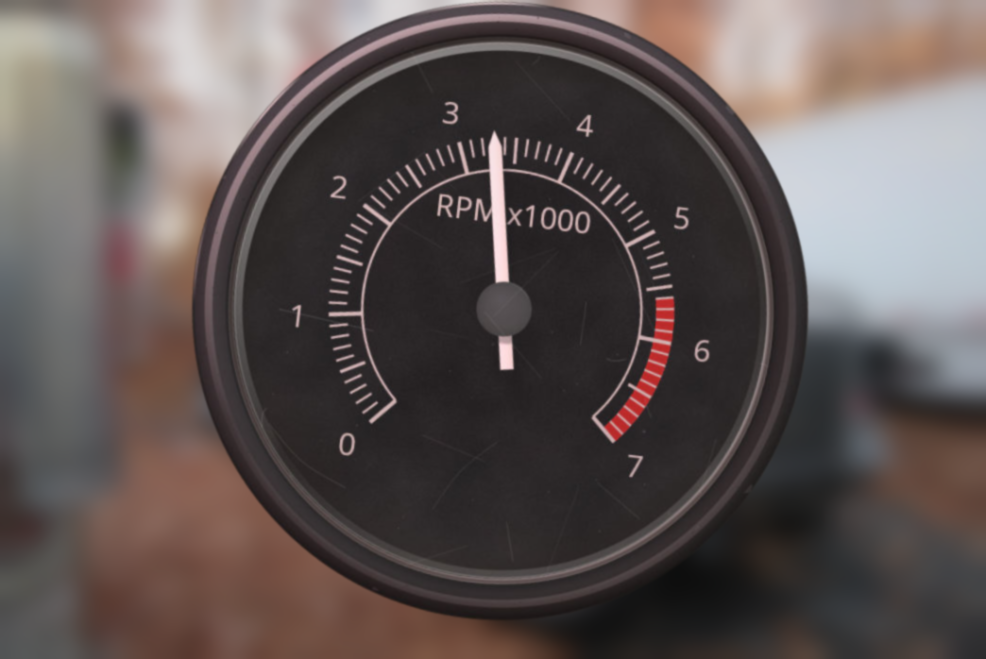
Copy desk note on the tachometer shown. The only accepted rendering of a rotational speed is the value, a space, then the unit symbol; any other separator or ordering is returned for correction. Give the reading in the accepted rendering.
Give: 3300 rpm
